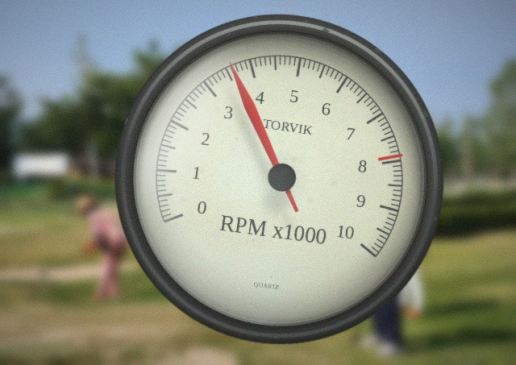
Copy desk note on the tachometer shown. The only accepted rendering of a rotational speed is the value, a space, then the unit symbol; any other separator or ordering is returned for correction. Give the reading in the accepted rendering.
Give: 3600 rpm
